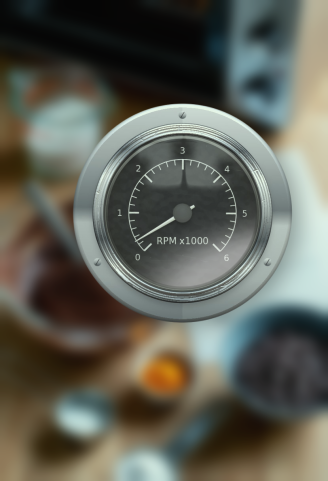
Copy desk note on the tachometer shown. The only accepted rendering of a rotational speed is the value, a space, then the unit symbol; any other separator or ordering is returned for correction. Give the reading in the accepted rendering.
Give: 300 rpm
